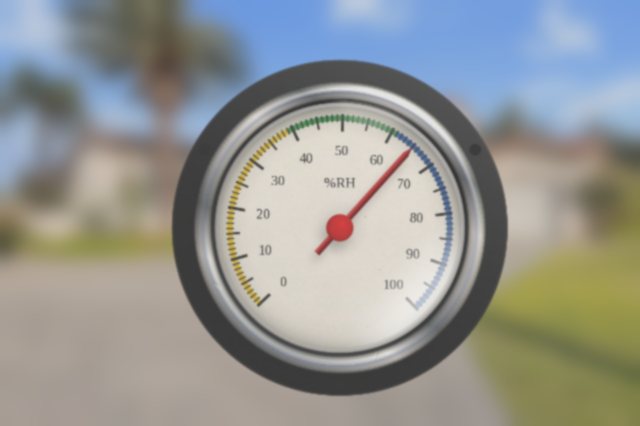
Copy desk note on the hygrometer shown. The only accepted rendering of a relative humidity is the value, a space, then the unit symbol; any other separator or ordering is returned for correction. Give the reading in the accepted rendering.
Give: 65 %
